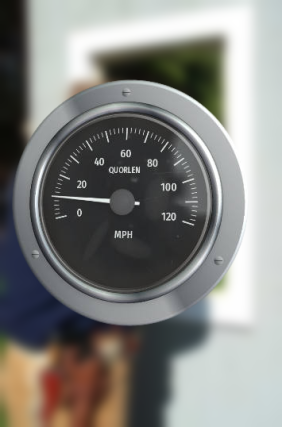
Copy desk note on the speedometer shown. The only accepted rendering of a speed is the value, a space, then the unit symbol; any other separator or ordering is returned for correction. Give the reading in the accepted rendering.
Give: 10 mph
